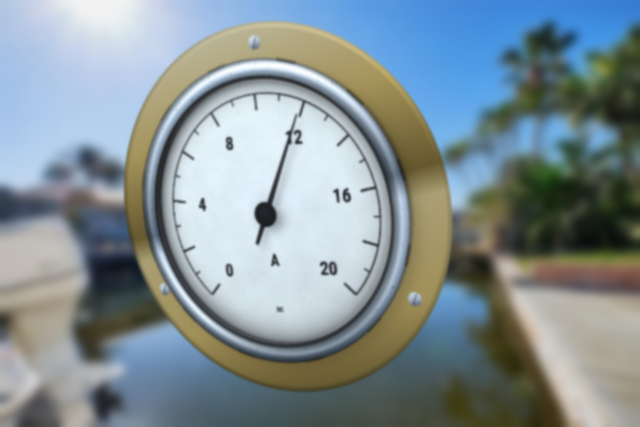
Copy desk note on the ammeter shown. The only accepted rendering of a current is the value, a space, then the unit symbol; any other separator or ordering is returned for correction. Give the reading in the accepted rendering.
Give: 12 A
